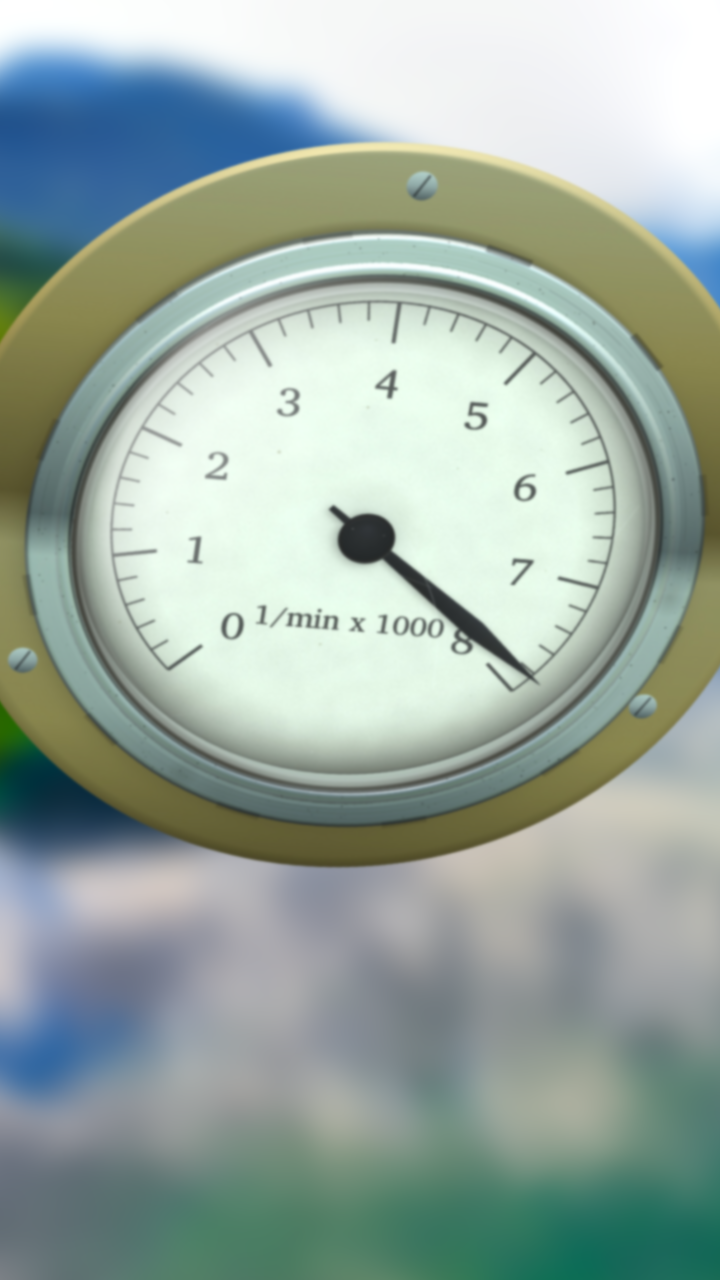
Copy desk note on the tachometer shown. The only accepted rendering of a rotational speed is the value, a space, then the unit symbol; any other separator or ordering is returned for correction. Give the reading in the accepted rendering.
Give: 7800 rpm
